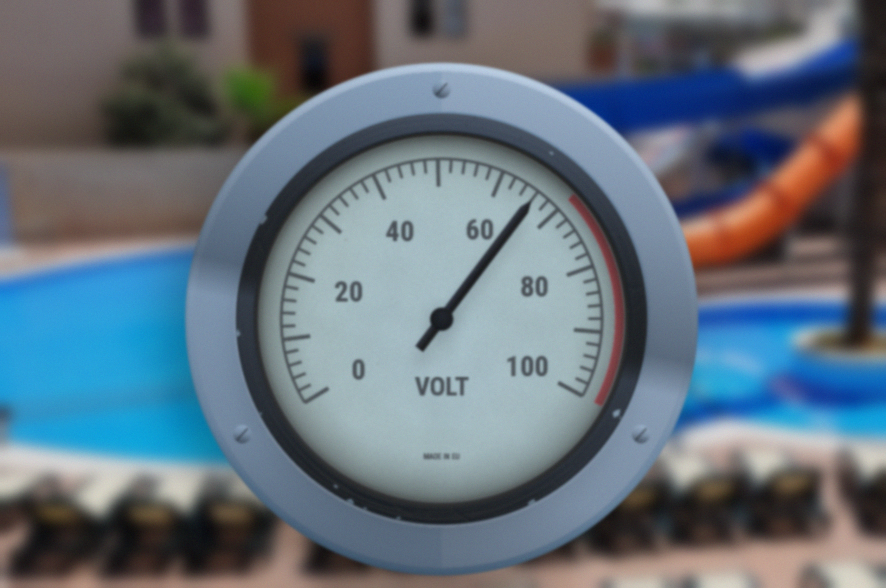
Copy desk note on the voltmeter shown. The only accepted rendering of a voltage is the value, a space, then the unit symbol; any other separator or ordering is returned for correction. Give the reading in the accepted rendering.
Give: 66 V
